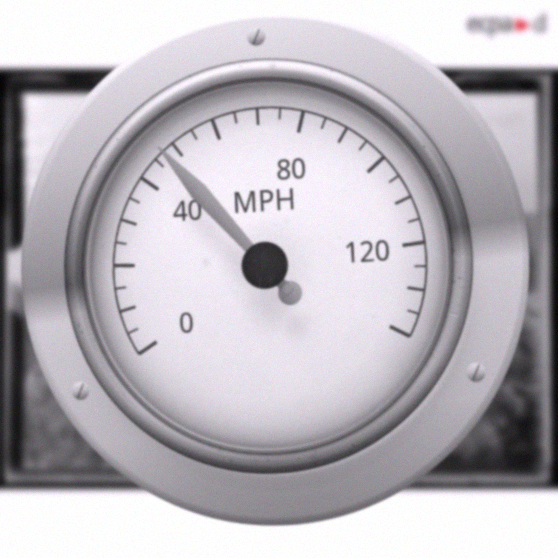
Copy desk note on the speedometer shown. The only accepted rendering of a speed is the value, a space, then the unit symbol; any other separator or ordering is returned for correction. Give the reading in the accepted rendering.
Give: 47.5 mph
